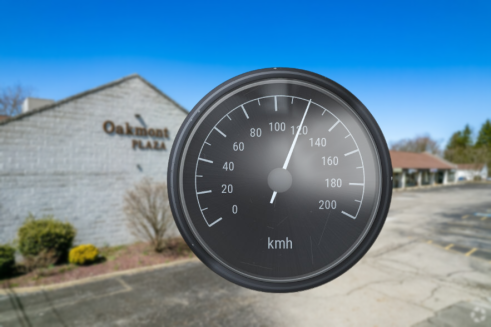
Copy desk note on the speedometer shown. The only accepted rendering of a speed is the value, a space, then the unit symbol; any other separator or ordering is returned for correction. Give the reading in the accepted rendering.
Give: 120 km/h
